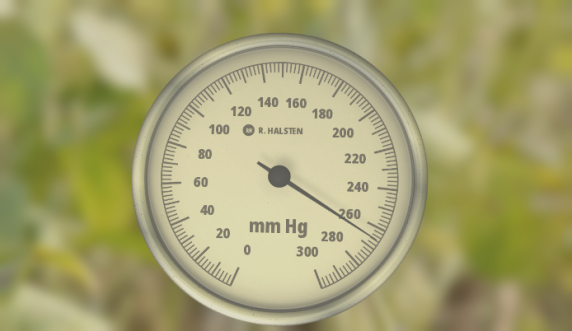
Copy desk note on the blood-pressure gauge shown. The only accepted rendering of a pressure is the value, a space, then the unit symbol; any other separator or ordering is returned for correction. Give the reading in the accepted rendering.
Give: 266 mmHg
